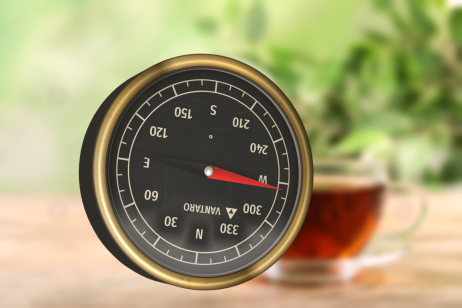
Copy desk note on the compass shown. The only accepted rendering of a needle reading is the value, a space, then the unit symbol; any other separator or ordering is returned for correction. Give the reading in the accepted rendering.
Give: 275 °
